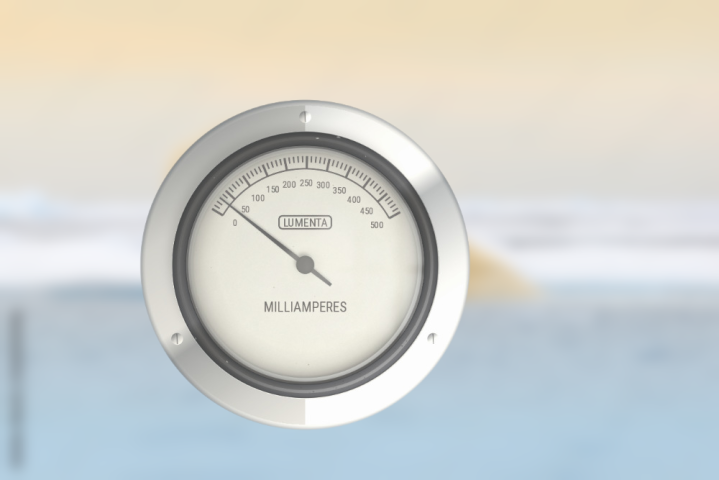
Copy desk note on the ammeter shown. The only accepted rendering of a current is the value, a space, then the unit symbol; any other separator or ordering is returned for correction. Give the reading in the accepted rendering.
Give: 30 mA
